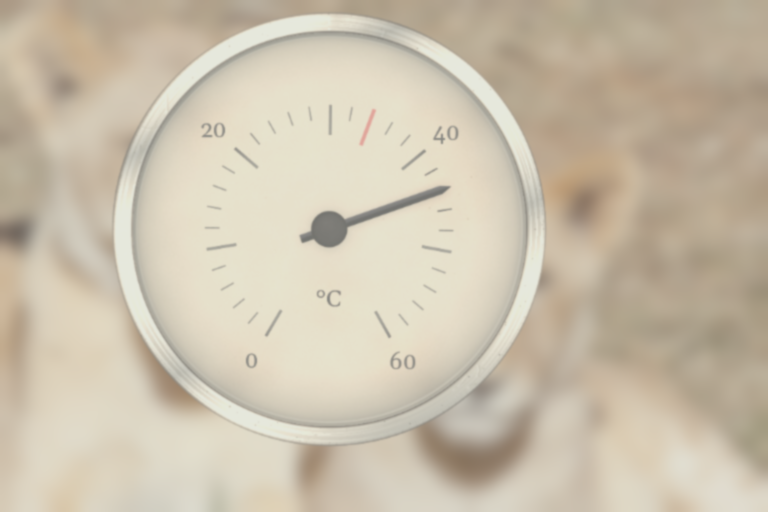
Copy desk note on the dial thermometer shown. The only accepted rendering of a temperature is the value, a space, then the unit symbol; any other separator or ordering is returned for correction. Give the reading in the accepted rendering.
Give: 44 °C
